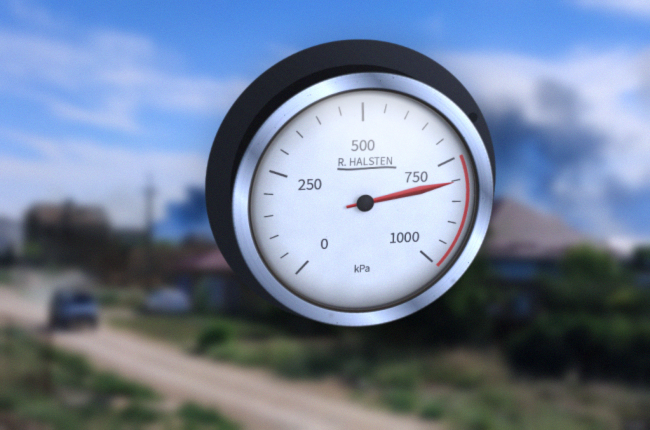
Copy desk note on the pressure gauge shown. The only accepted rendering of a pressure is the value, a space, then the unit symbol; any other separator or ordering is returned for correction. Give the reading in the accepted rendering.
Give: 800 kPa
